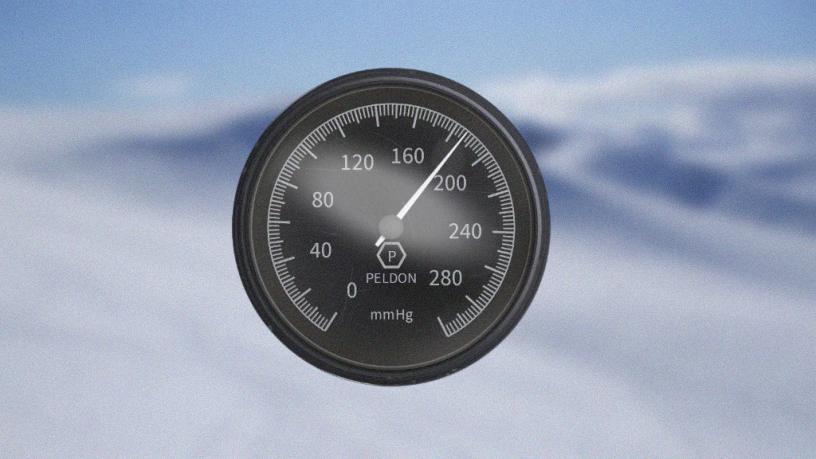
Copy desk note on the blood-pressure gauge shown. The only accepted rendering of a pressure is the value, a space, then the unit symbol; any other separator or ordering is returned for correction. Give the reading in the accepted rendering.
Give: 186 mmHg
